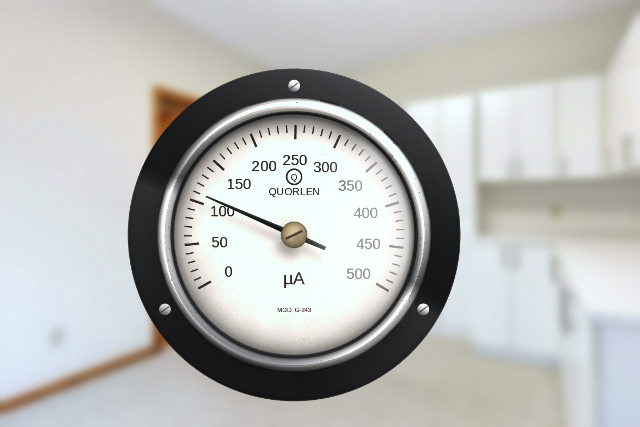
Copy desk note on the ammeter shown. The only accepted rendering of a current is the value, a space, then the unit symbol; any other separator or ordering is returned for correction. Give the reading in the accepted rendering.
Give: 110 µA
